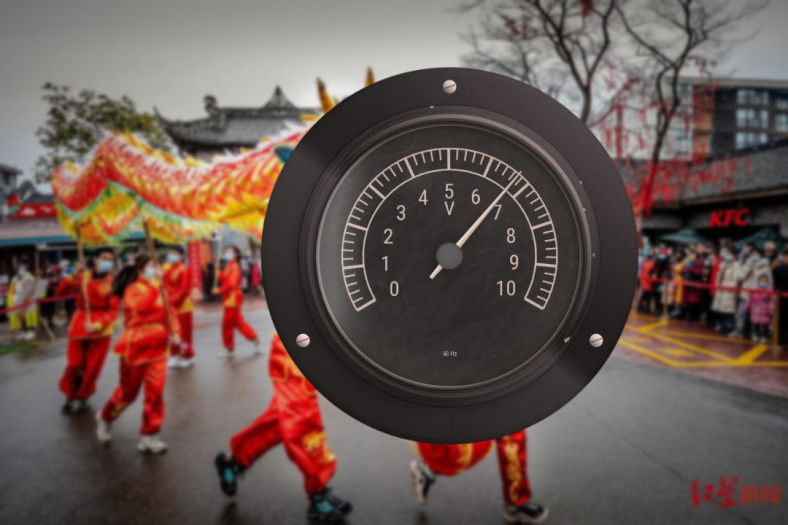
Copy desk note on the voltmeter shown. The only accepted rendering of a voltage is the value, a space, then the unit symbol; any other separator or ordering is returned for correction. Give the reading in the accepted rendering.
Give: 6.7 V
